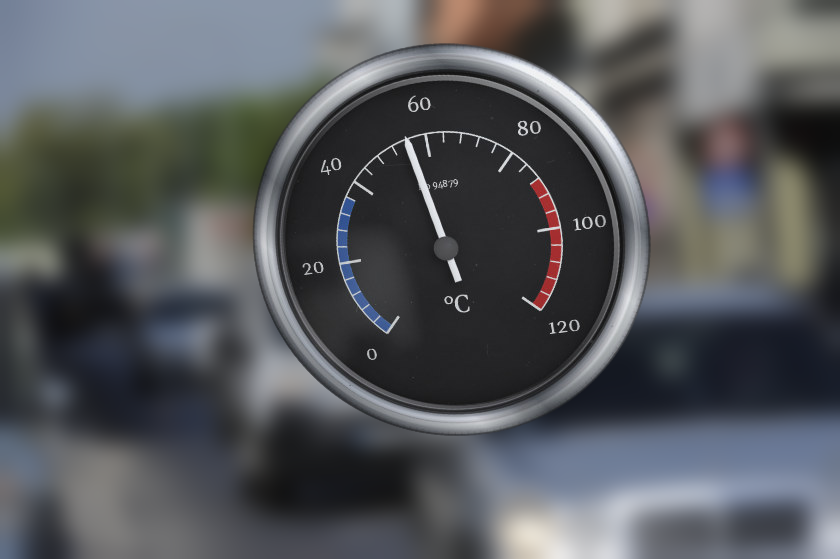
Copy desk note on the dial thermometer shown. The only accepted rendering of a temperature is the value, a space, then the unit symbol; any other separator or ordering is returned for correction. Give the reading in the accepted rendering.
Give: 56 °C
